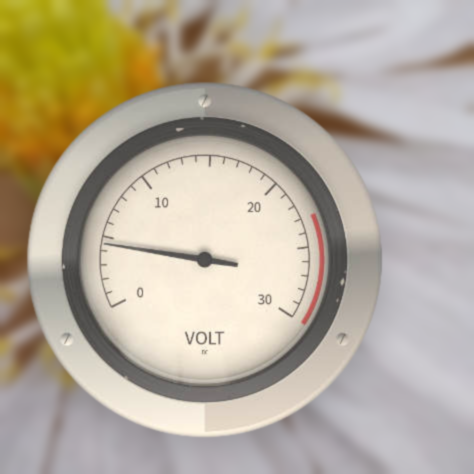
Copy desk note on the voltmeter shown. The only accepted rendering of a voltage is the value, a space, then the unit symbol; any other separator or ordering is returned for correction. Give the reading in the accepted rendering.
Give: 4.5 V
